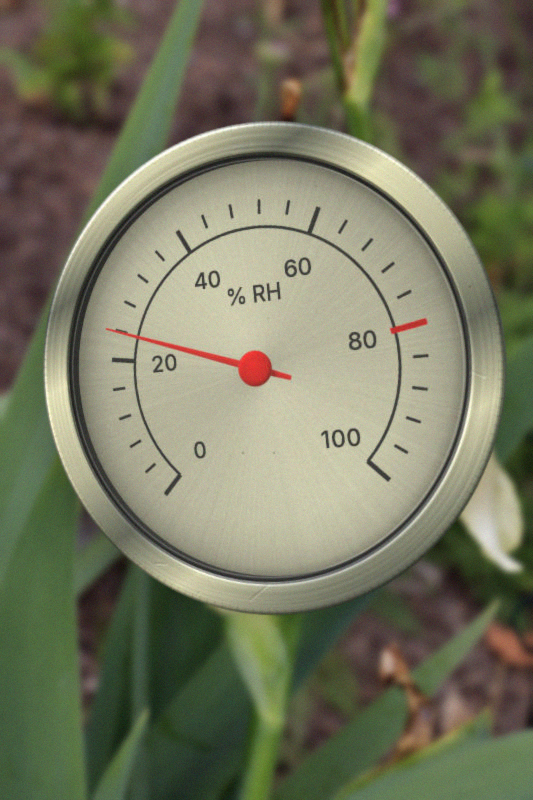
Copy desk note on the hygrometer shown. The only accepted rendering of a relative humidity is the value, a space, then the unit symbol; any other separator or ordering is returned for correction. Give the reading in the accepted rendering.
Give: 24 %
